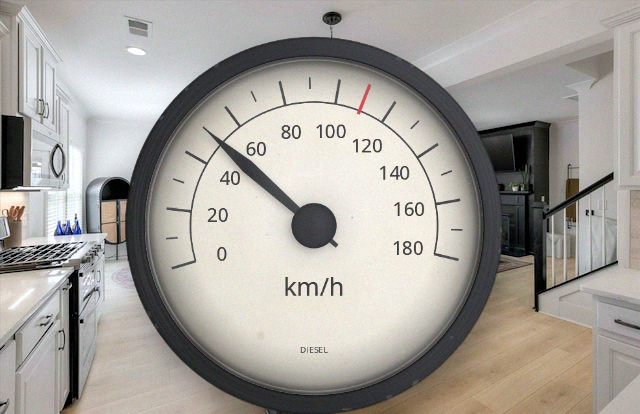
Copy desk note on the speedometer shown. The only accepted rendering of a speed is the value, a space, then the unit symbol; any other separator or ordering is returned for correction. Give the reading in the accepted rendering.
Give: 50 km/h
